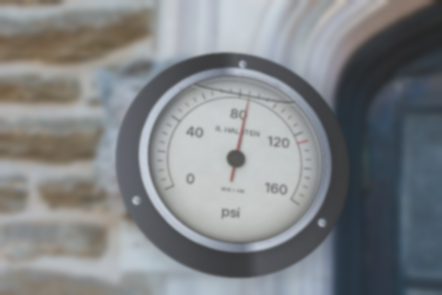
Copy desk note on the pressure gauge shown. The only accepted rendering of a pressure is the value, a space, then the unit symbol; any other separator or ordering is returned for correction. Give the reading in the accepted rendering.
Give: 85 psi
